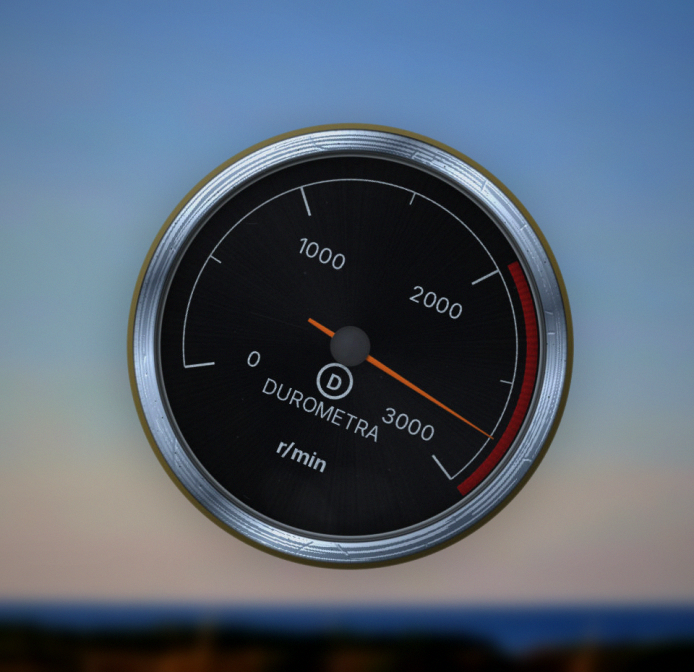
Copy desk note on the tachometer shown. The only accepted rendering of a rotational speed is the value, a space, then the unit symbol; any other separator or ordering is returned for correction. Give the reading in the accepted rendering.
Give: 2750 rpm
